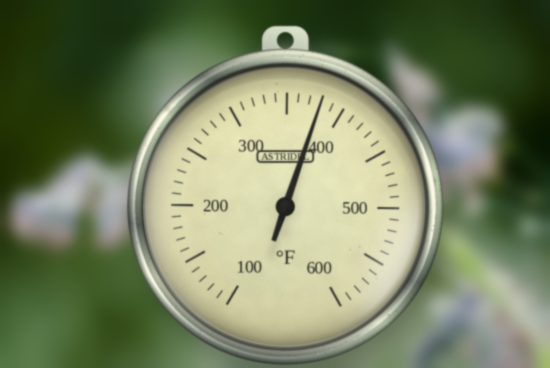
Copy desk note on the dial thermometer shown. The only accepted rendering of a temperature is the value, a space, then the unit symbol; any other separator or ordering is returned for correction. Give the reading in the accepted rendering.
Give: 380 °F
